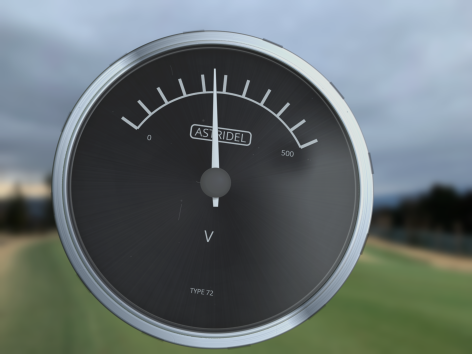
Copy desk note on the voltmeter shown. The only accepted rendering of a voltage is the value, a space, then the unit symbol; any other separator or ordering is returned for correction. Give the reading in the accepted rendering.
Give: 225 V
